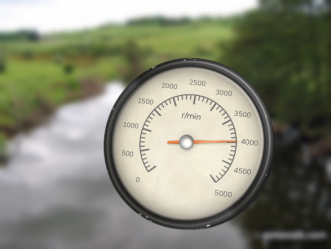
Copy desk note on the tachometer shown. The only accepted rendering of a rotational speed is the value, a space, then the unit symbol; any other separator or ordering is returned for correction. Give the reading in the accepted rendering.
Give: 4000 rpm
